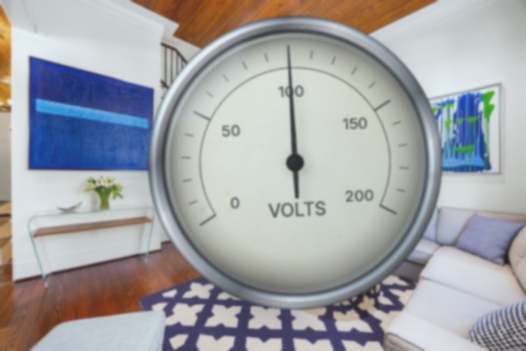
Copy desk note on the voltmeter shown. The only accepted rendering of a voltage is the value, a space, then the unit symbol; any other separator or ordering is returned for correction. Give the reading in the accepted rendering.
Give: 100 V
